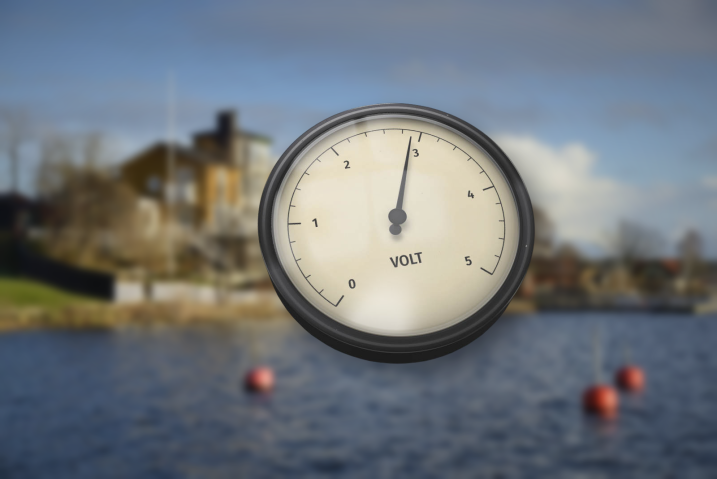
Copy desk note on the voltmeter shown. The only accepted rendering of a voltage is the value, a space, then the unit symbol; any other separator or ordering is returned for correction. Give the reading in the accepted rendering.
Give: 2.9 V
